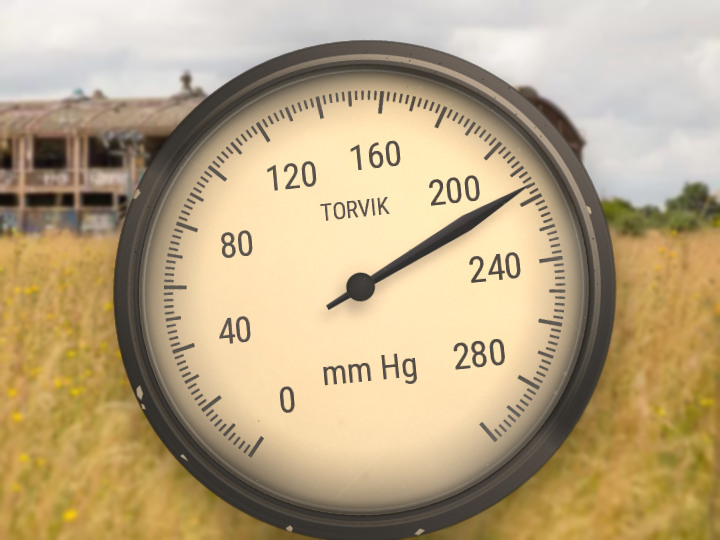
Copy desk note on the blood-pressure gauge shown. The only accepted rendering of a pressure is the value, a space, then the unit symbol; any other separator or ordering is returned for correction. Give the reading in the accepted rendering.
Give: 216 mmHg
